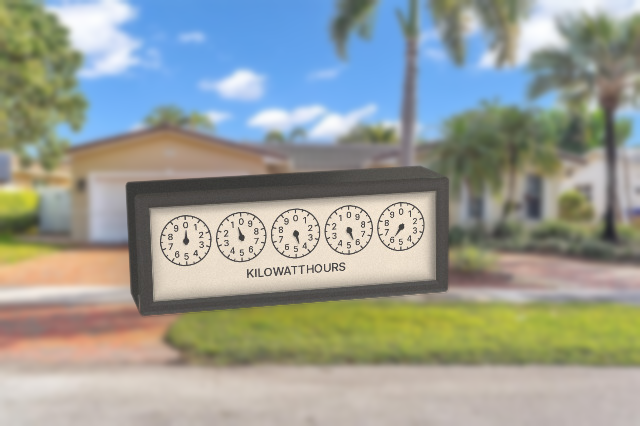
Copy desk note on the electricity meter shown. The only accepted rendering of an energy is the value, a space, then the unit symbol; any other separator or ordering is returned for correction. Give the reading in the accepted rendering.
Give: 456 kWh
